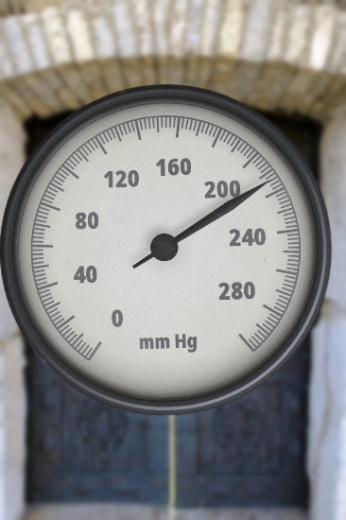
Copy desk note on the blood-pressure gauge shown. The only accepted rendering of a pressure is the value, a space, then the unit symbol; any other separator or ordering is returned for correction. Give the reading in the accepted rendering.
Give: 214 mmHg
